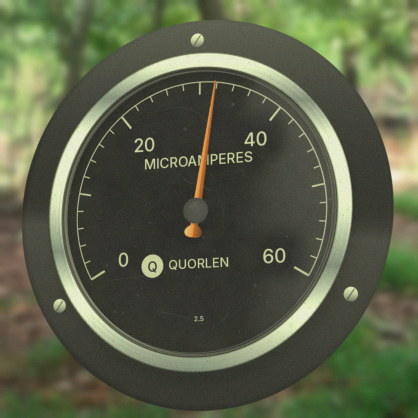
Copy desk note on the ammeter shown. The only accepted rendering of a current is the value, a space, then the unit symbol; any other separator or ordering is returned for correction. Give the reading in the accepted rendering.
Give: 32 µA
